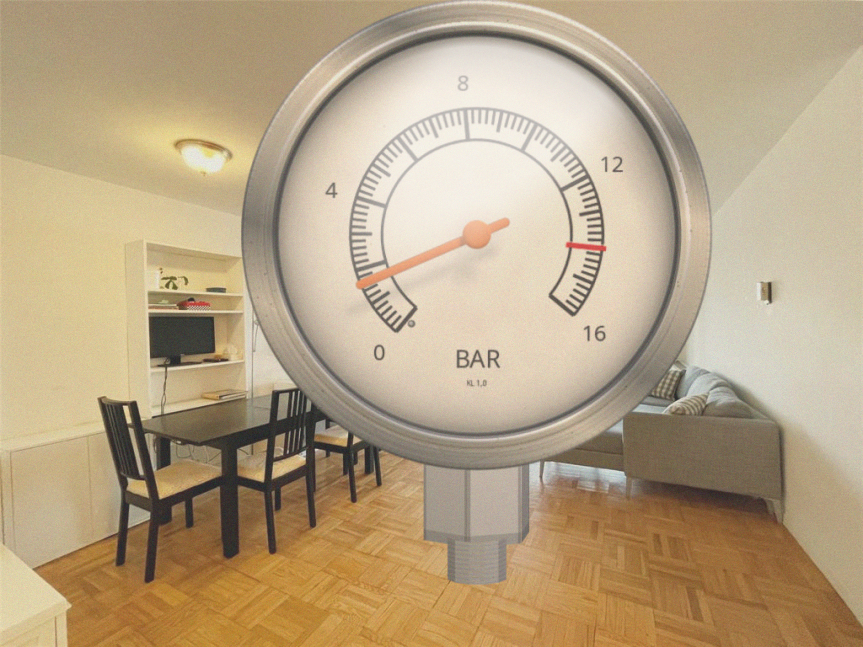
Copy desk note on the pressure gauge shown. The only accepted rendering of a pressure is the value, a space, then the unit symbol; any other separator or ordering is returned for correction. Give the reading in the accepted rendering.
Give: 1.6 bar
